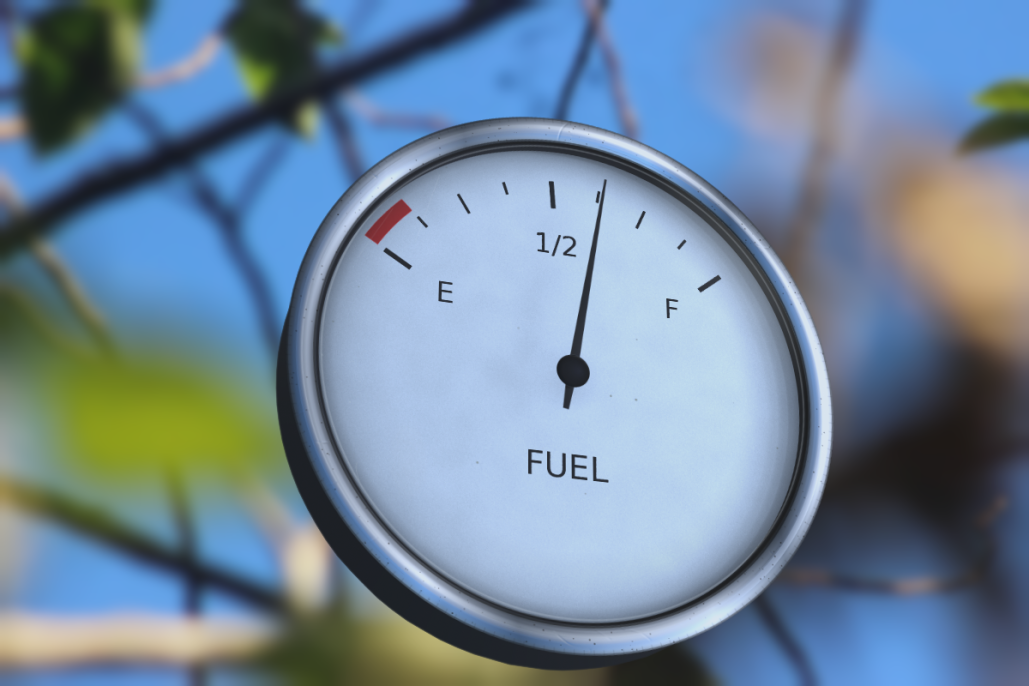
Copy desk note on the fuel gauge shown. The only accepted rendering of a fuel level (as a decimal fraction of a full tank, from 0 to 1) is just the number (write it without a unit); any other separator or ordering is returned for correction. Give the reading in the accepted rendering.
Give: 0.625
